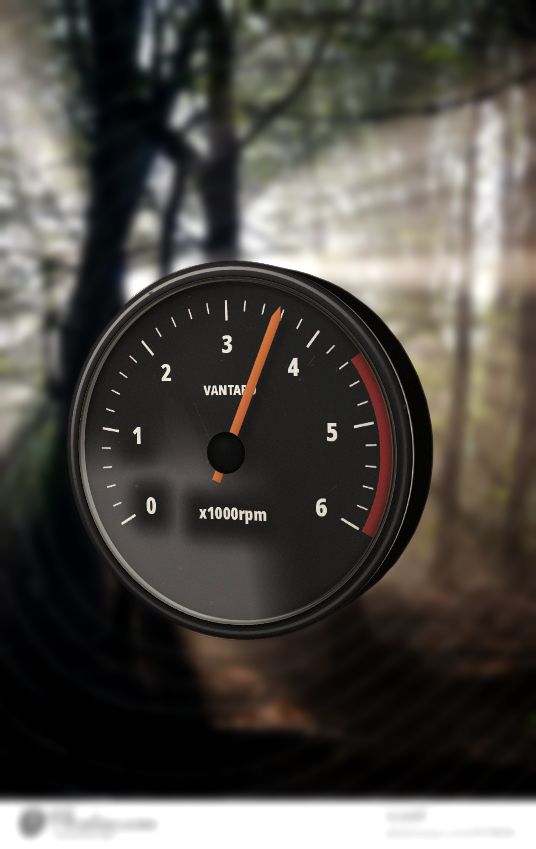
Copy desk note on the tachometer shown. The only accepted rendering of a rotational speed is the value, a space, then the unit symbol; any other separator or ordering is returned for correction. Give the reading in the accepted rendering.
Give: 3600 rpm
